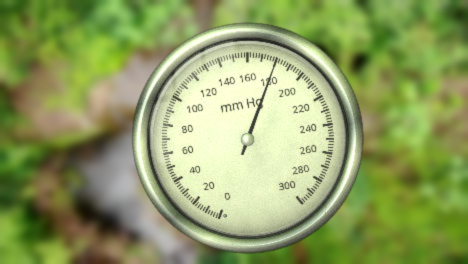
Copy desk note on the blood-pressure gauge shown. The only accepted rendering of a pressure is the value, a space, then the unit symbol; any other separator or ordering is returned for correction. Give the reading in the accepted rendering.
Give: 180 mmHg
